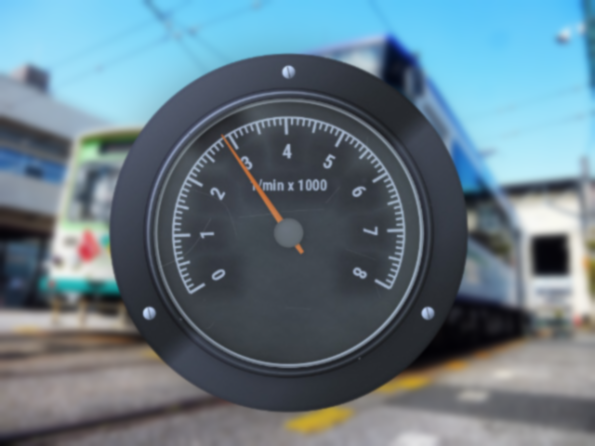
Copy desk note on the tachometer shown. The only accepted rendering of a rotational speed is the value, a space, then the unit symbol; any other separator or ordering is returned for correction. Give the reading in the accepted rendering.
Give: 2900 rpm
